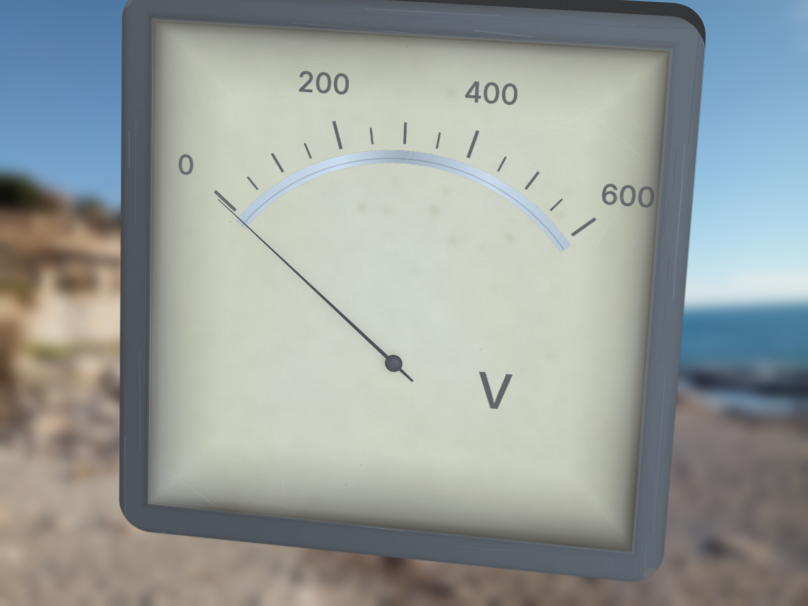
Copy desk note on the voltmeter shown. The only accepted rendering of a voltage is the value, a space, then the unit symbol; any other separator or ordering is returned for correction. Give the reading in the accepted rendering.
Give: 0 V
